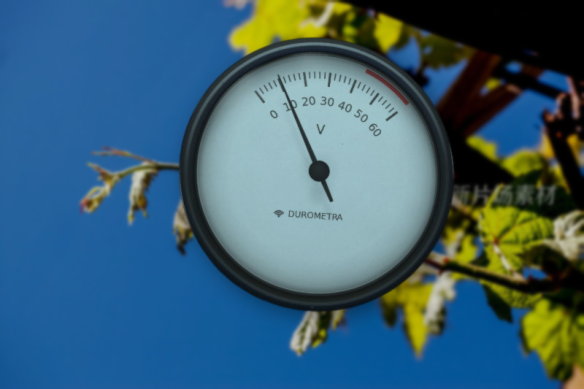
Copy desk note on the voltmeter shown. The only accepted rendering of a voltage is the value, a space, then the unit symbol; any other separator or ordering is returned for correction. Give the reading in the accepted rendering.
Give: 10 V
